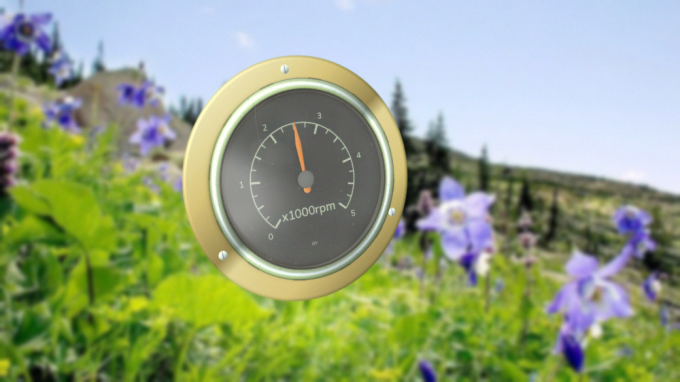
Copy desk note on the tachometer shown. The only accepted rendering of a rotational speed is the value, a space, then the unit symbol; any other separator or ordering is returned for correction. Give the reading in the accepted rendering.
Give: 2500 rpm
